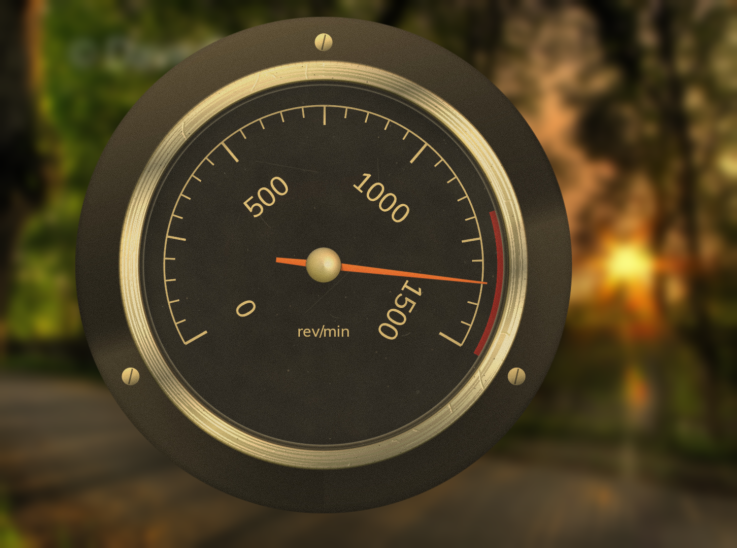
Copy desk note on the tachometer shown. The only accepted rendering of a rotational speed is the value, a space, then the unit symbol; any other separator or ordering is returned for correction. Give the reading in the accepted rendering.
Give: 1350 rpm
